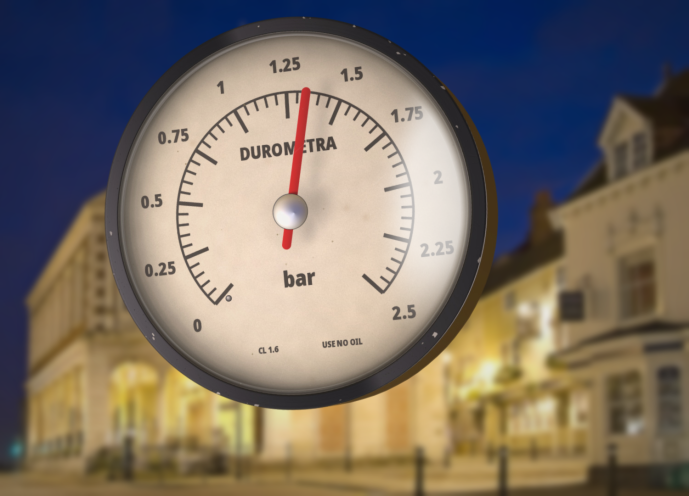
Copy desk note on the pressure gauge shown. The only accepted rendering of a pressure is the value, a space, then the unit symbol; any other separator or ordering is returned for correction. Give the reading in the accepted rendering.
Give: 1.35 bar
